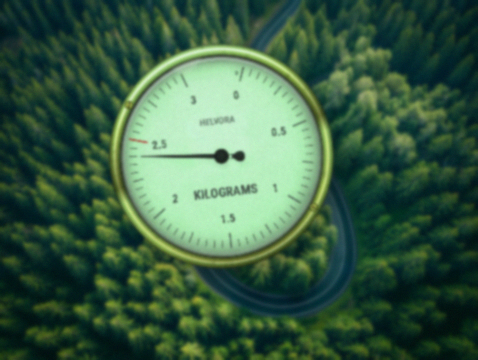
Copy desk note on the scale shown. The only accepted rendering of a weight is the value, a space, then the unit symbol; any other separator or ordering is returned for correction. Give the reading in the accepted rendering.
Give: 2.4 kg
